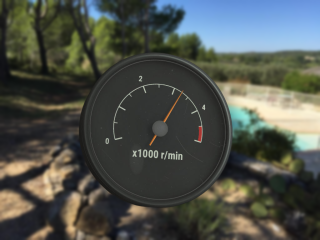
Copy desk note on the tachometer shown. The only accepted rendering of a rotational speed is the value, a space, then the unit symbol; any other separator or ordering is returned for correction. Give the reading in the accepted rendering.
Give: 3250 rpm
